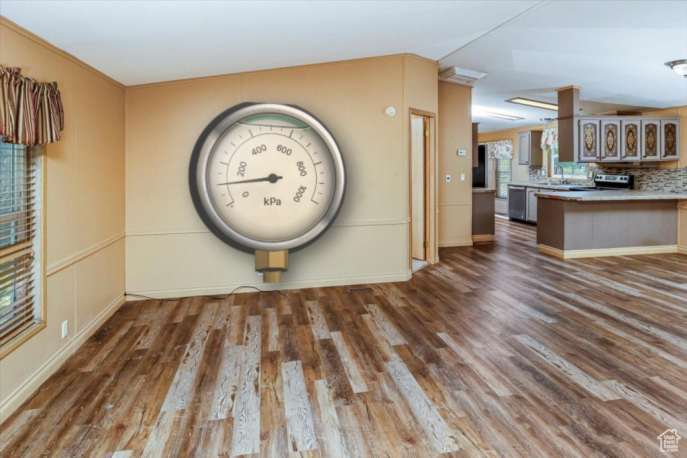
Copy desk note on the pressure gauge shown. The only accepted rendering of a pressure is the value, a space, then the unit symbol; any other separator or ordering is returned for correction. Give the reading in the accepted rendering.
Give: 100 kPa
